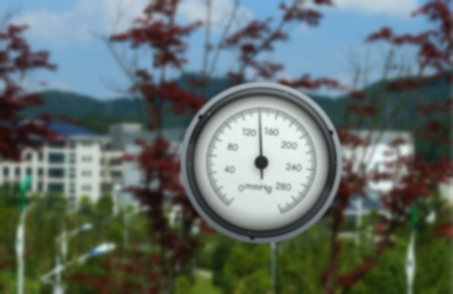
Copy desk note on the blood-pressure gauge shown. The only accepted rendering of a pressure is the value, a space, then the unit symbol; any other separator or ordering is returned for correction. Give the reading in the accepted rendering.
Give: 140 mmHg
